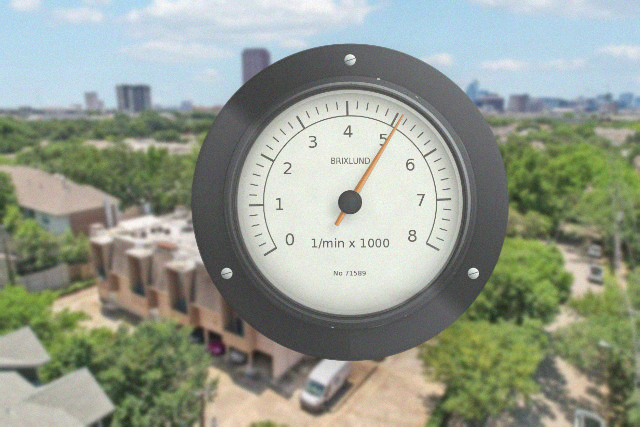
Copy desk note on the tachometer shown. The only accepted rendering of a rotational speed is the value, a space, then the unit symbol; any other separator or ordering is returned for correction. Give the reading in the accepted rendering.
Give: 5100 rpm
